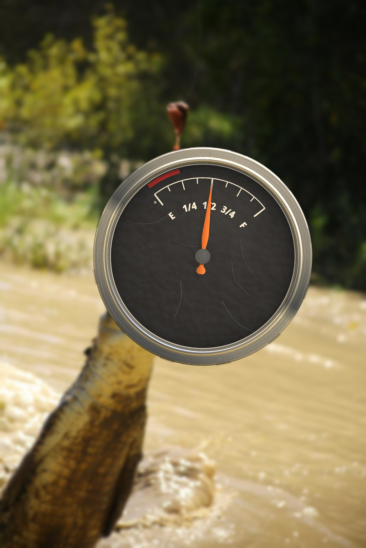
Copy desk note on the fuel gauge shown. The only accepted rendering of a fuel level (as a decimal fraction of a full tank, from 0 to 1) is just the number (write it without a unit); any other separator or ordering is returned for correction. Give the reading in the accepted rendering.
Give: 0.5
